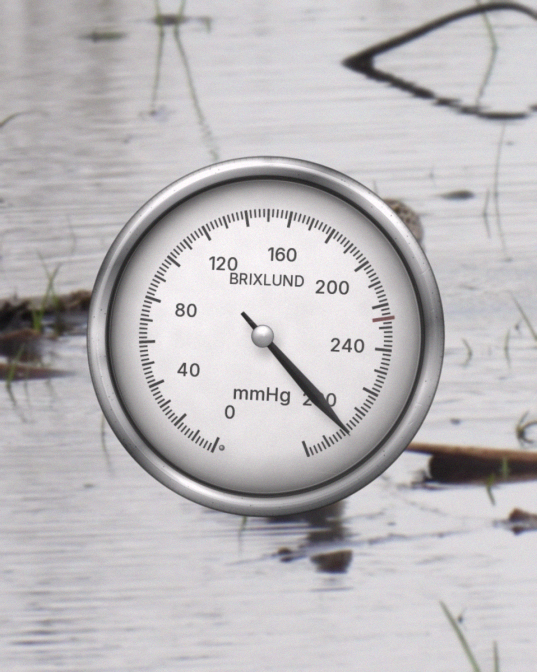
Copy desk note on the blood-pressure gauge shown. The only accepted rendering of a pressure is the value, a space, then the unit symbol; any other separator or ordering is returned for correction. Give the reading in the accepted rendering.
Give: 280 mmHg
